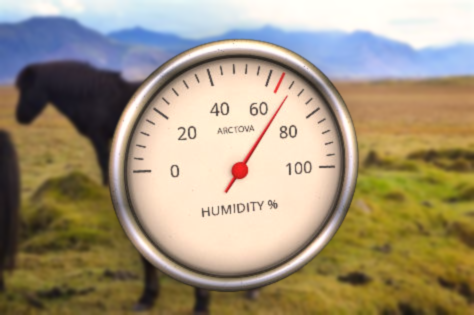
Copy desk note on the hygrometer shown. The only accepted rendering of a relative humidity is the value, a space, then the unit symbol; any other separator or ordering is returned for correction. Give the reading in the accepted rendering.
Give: 68 %
